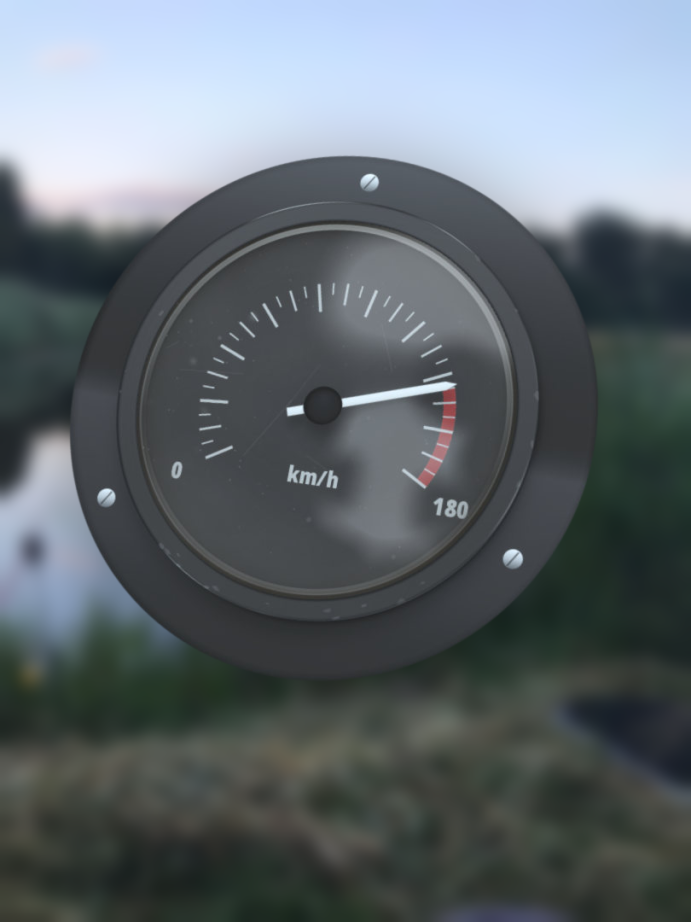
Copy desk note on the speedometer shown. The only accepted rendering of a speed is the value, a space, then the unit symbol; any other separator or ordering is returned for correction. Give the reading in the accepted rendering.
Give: 145 km/h
